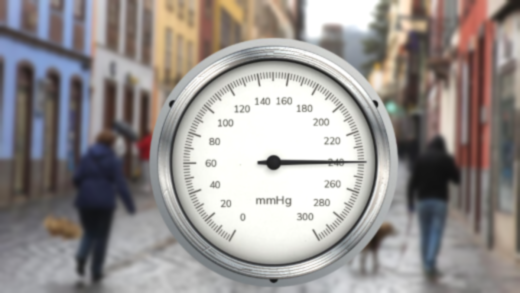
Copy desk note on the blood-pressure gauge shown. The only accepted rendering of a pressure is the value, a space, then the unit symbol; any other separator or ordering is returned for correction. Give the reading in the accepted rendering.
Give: 240 mmHg
